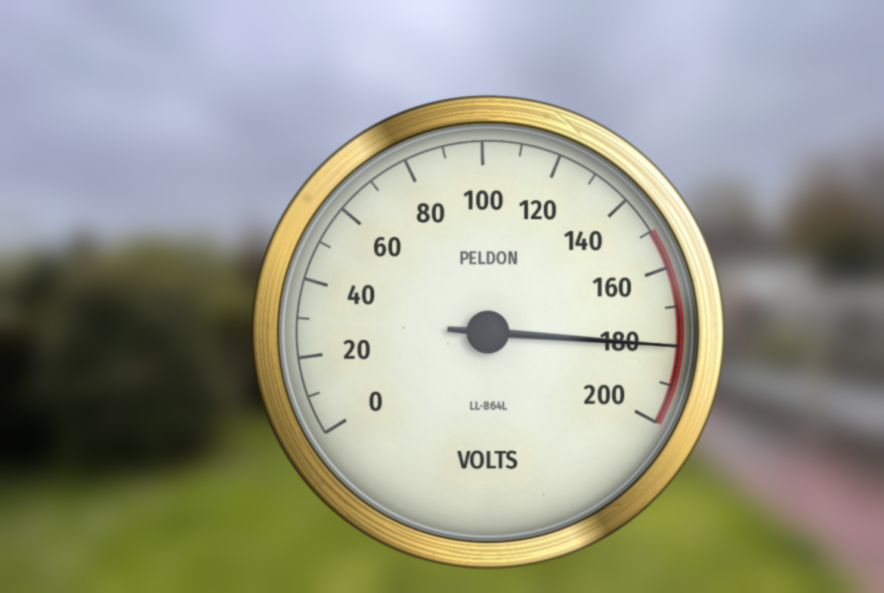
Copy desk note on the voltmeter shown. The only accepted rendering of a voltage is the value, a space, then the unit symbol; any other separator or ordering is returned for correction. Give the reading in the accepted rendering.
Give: 180 V
